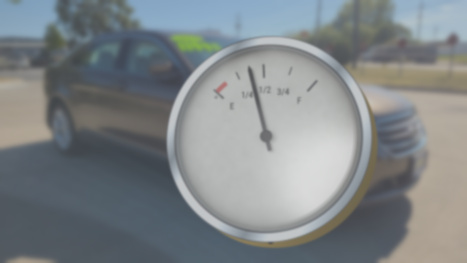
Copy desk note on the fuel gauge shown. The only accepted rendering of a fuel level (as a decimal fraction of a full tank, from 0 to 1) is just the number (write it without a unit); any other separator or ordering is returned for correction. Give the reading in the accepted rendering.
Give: 0.375
